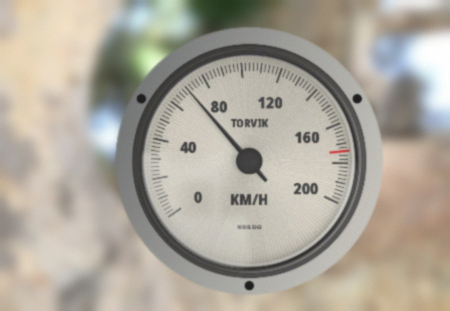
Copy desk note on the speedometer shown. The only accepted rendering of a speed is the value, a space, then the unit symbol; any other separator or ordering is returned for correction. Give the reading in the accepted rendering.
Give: 70 km/h
